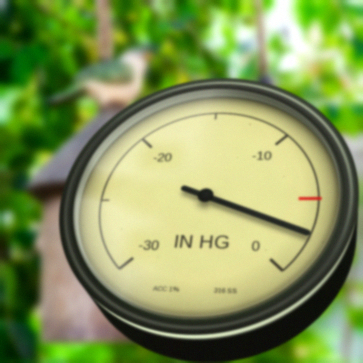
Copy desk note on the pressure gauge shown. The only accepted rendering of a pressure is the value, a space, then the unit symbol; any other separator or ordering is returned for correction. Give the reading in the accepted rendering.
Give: -2.5 inHg
